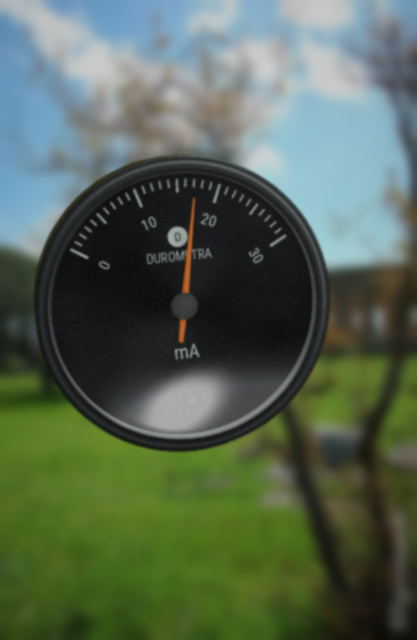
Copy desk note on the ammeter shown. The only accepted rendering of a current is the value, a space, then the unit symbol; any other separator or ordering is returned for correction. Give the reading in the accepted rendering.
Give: 17 mA
